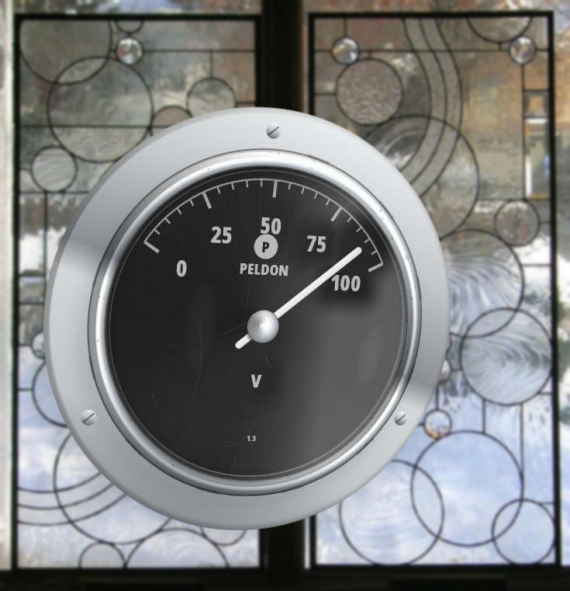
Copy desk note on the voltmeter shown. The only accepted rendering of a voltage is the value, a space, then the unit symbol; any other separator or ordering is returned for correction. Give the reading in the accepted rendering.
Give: 90 V
